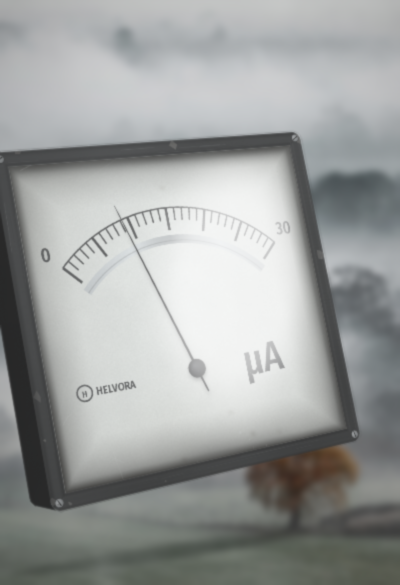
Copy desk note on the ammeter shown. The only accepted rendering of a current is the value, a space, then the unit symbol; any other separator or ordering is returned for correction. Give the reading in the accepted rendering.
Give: 9 µA
